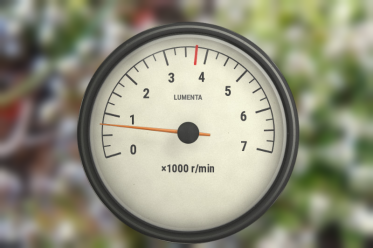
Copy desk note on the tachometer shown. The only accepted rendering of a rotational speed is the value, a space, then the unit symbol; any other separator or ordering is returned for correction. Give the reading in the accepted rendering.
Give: 750 rpm
